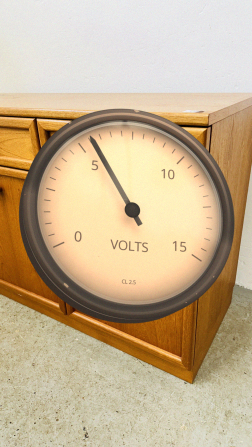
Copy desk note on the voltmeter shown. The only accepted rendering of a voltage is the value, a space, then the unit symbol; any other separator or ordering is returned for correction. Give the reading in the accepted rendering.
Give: 5.5 V
